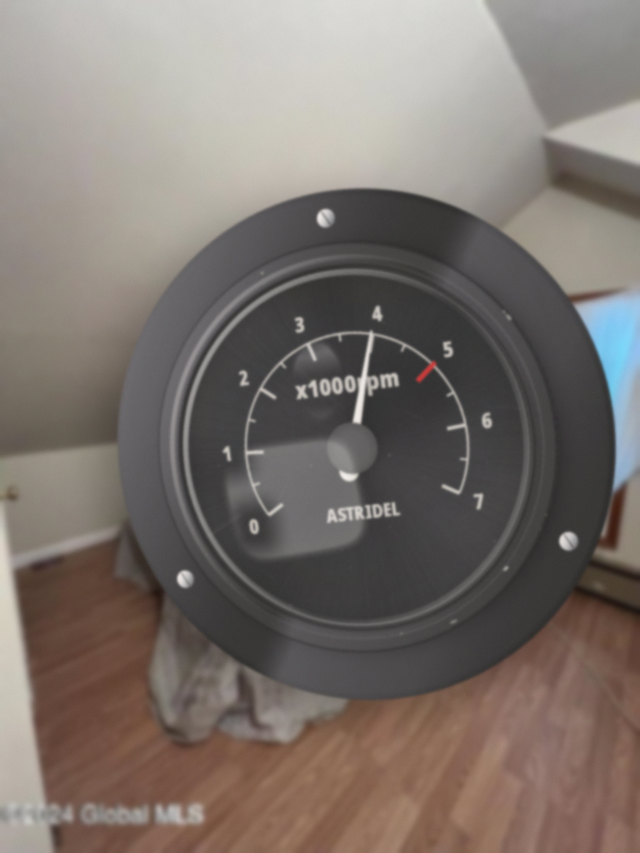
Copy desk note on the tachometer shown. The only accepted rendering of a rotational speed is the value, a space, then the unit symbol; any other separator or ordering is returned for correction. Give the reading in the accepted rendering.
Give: 4000 rpm
